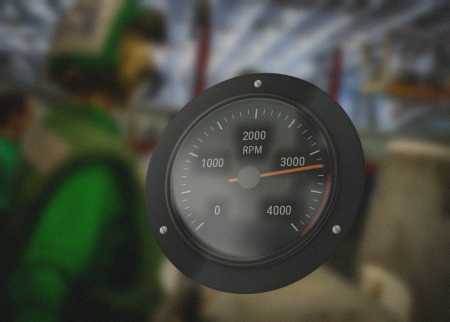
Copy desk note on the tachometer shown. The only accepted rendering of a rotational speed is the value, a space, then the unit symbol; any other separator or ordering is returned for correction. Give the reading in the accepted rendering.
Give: 3200 rpm
